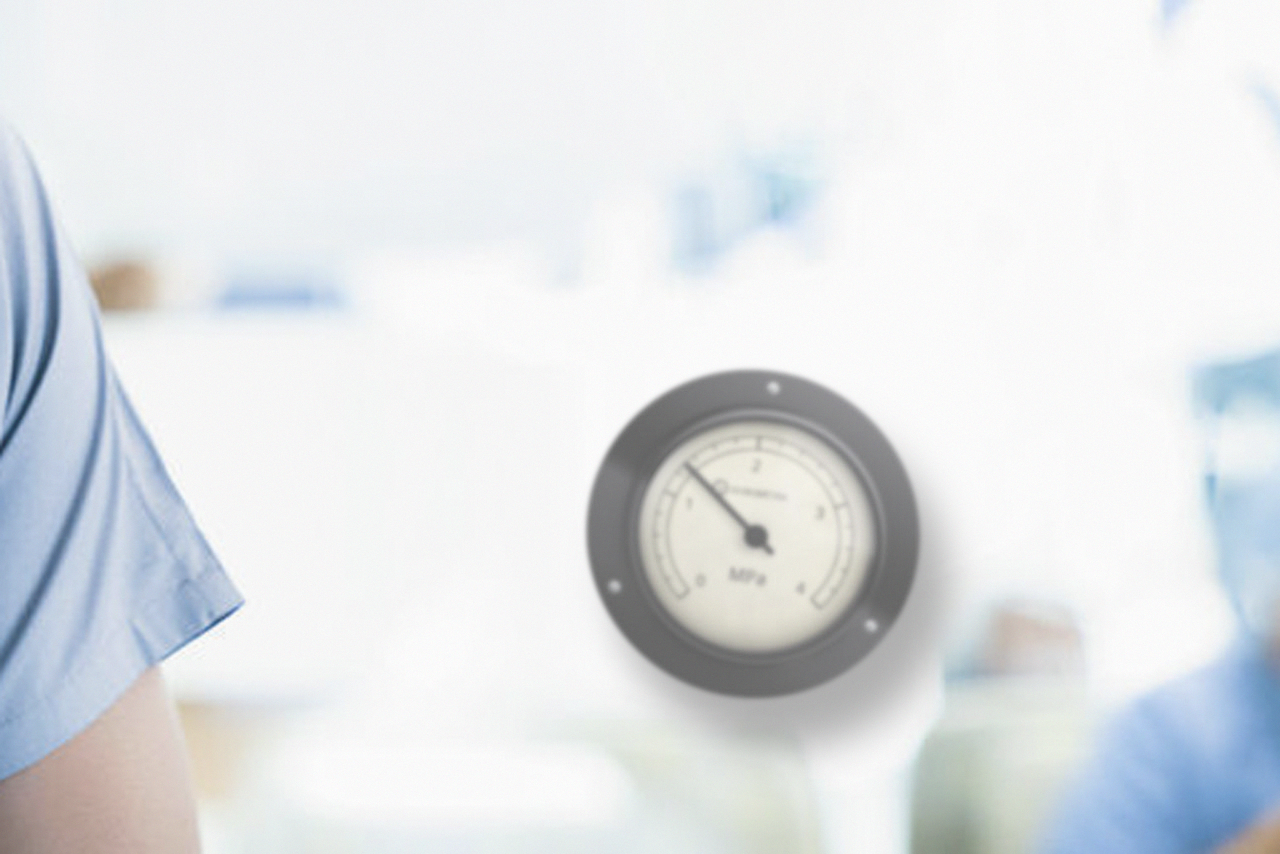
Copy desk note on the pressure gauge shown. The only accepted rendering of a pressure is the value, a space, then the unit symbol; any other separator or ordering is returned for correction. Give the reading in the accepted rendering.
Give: 1.3 MPa
